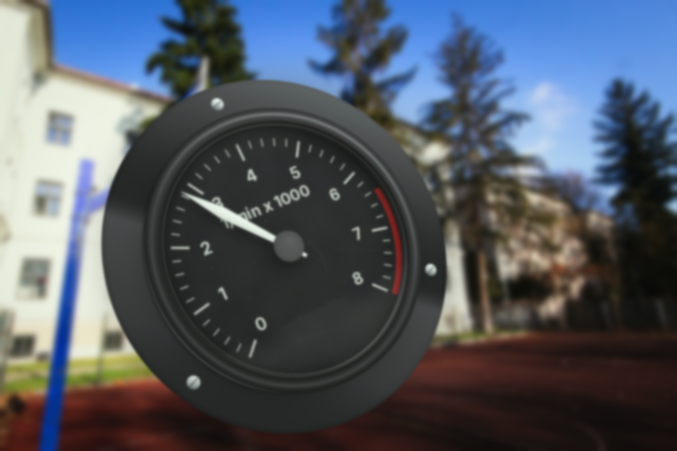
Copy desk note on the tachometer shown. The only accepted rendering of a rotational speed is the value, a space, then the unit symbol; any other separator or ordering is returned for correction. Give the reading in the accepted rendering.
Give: 2800 rpm
